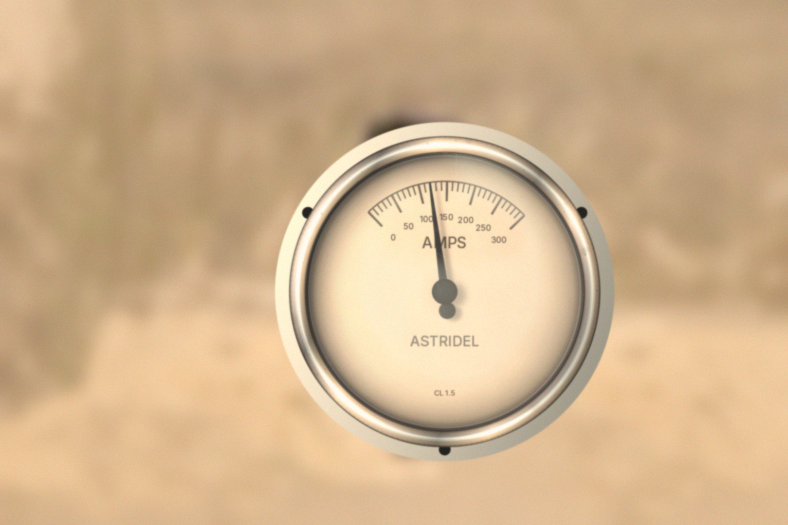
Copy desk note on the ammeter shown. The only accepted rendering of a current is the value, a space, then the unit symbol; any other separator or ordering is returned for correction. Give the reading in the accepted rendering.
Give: 120 A
